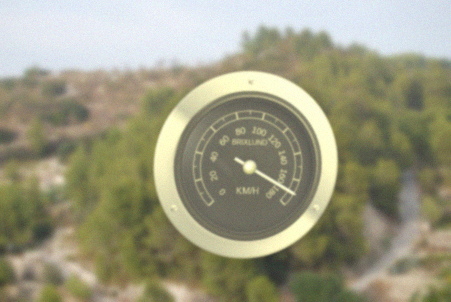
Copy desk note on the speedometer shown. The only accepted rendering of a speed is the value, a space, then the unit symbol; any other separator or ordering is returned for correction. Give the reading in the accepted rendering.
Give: 170 km/h
